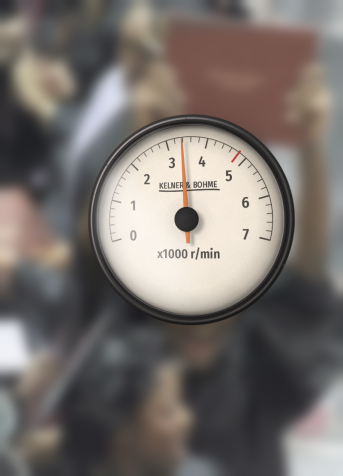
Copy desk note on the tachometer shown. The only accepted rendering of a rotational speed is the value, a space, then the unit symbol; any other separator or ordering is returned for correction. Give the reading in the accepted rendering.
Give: 3400 rpm
